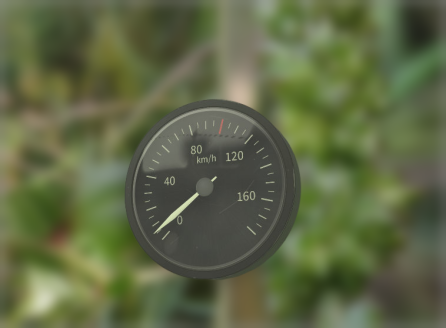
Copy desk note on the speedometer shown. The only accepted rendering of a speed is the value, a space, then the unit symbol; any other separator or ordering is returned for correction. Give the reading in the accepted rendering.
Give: 5 km/h
